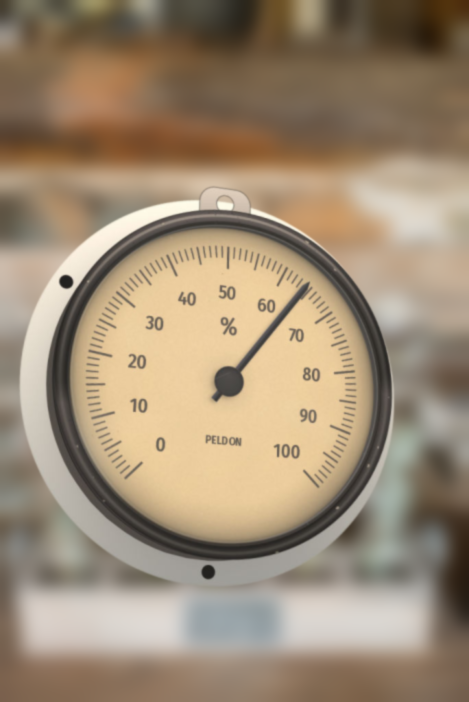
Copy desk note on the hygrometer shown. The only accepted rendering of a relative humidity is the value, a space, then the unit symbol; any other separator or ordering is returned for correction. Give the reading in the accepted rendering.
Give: 64 %
